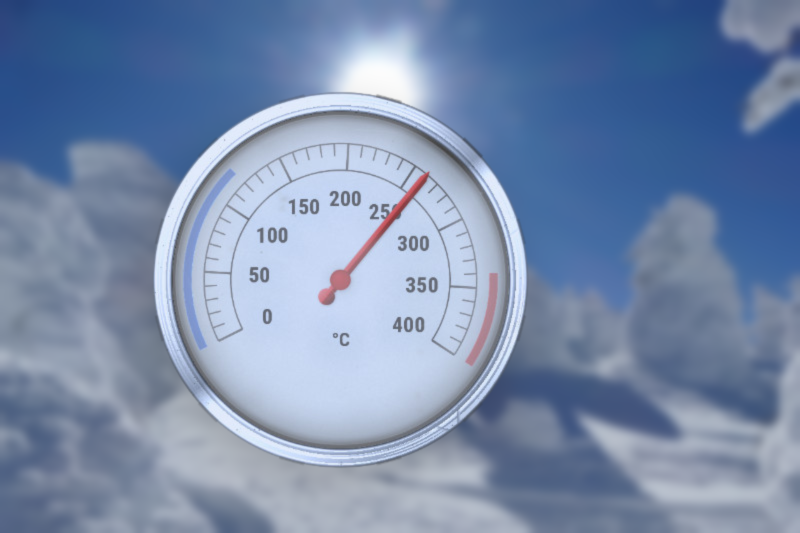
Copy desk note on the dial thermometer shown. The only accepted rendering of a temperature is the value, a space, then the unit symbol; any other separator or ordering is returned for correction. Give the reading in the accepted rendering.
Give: 260 °C
